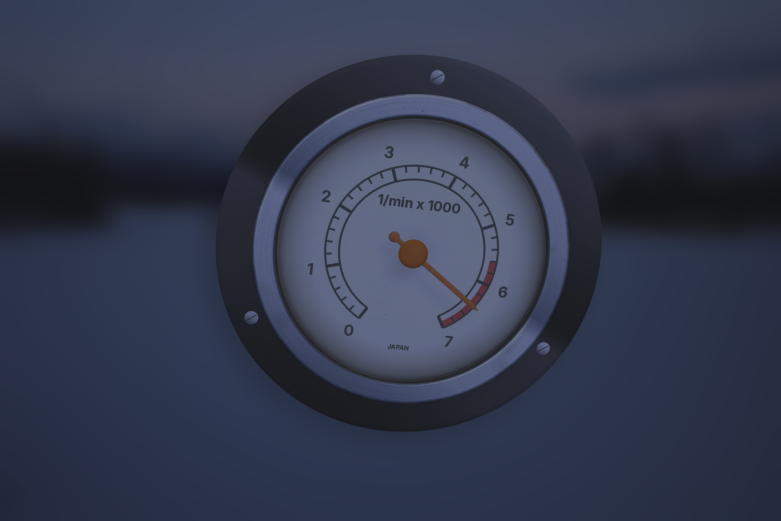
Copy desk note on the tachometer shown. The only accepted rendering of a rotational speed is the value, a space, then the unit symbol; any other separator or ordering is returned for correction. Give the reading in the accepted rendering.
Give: 6400 rpm
